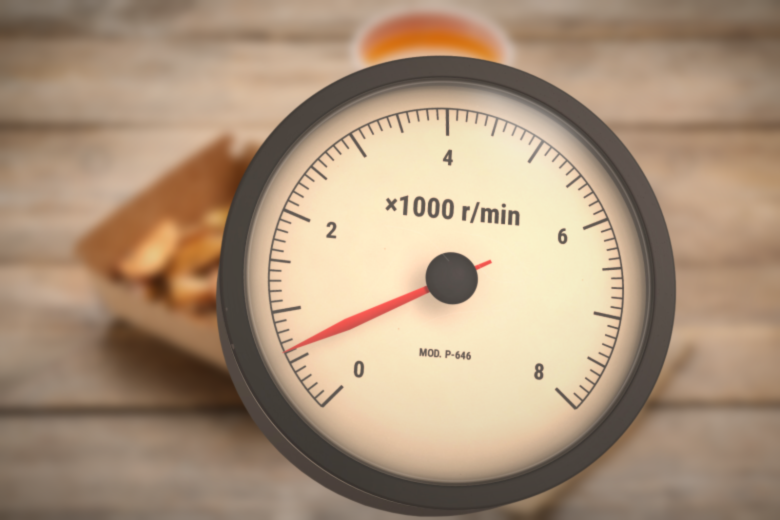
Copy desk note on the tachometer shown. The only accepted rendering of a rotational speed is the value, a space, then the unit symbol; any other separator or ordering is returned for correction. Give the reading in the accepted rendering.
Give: 600 rpm
